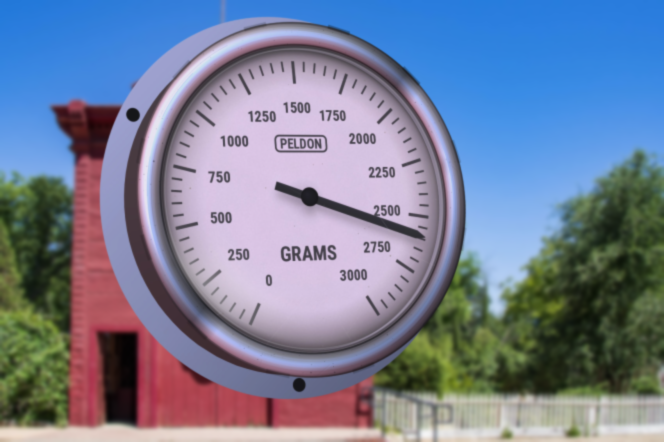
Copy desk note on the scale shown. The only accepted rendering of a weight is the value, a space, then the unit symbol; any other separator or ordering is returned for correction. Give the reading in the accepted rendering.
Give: 2600 g
